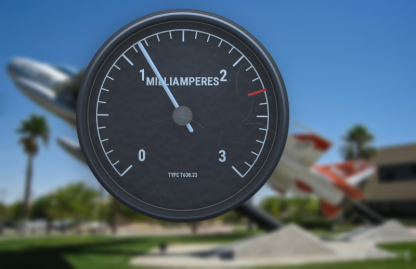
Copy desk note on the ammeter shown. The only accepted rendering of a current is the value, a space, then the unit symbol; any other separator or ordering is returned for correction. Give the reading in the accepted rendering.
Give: 1.15 mA
